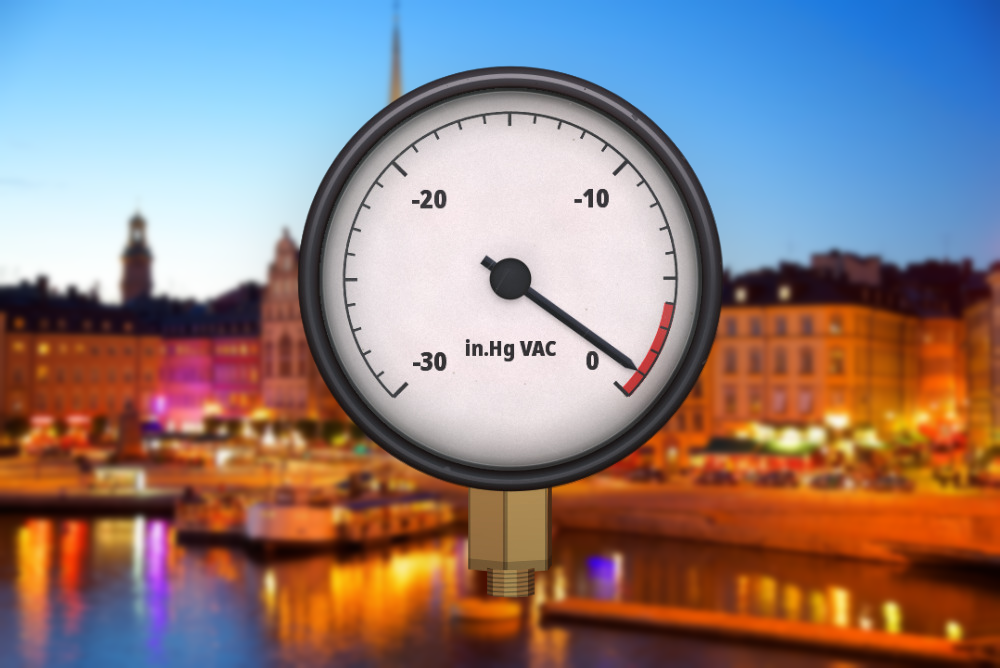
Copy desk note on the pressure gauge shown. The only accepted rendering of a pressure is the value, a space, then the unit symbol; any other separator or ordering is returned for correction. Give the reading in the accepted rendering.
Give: -1 inHg
